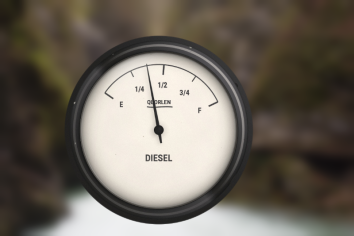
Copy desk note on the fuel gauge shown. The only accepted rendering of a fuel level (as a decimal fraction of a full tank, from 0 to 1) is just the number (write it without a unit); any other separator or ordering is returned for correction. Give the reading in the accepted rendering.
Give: 0.375
